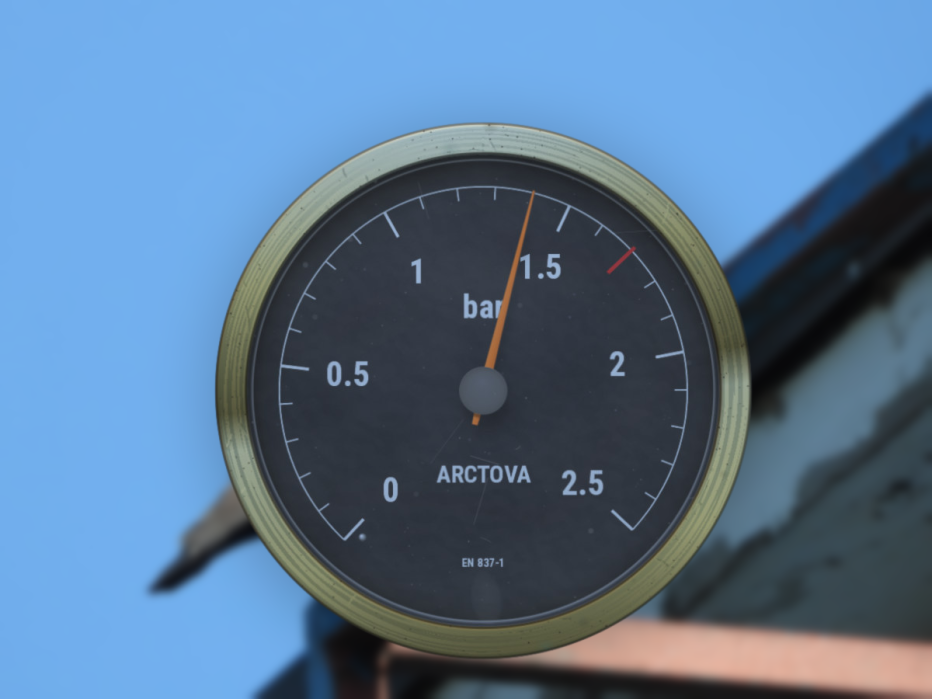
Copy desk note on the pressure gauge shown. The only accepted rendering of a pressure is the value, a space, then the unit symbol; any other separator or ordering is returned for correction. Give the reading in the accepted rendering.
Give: 1.4 bar
